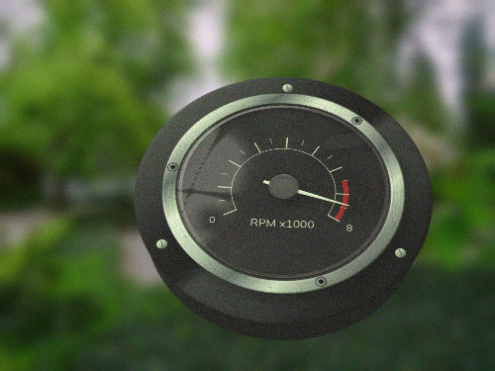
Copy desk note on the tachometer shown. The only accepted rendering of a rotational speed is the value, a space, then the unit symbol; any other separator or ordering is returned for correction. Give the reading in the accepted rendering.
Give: 7500 rpm
